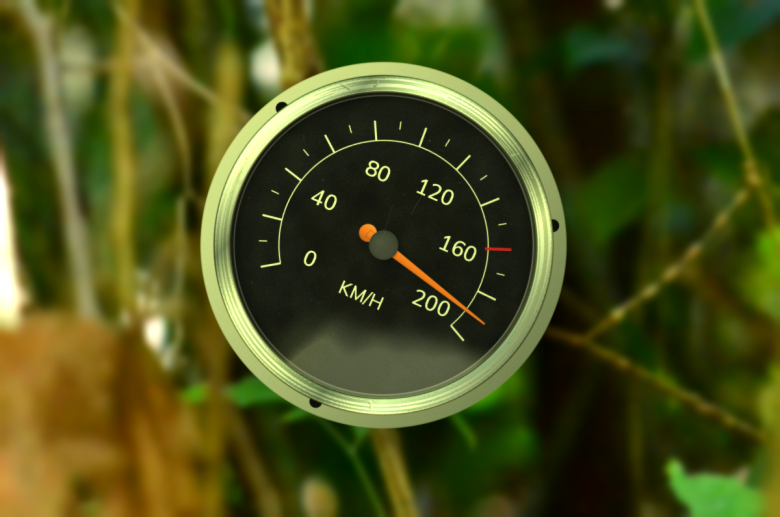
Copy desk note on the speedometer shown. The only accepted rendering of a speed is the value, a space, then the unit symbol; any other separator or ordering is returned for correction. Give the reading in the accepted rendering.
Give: 190 km/h
